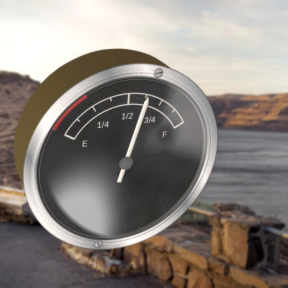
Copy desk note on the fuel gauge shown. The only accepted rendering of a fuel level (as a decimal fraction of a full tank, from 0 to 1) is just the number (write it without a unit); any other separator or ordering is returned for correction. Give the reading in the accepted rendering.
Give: 0.625
